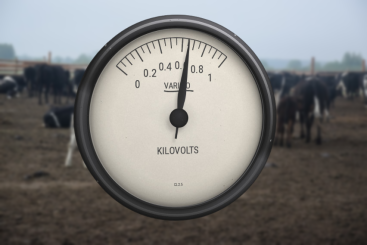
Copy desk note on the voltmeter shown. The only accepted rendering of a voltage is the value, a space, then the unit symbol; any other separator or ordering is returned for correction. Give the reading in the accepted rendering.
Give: 0.65 kV
